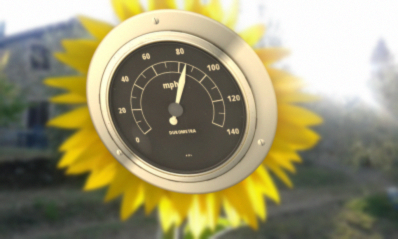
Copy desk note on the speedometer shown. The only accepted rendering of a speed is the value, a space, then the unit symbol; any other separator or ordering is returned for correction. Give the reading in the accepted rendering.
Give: 85 mph
